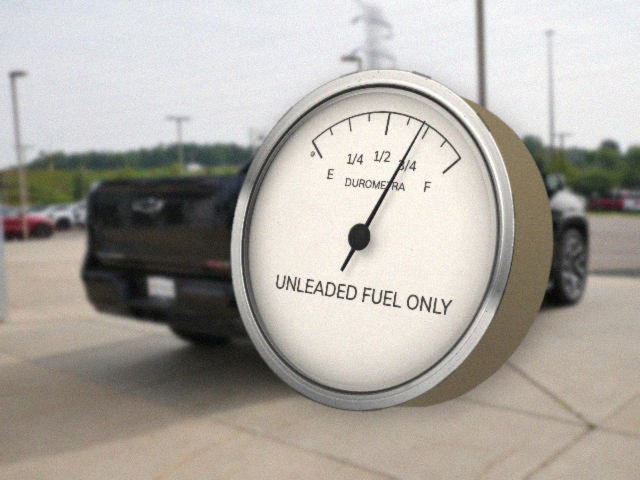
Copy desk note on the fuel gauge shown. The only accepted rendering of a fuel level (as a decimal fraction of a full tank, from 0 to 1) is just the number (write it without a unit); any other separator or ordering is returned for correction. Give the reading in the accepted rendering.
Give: 0.75
